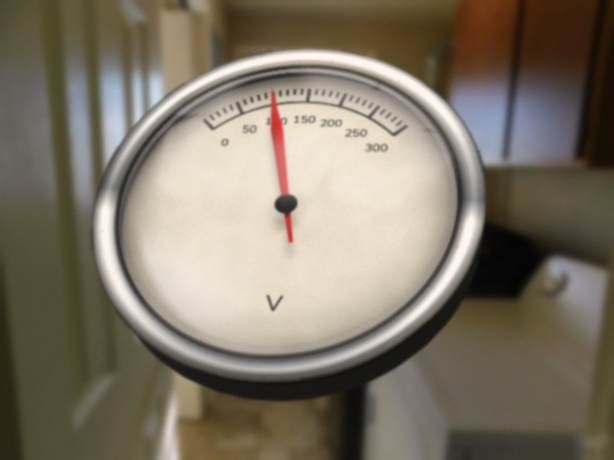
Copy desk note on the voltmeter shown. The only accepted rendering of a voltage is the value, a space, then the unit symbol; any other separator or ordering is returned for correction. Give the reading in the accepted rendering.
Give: 100 V
